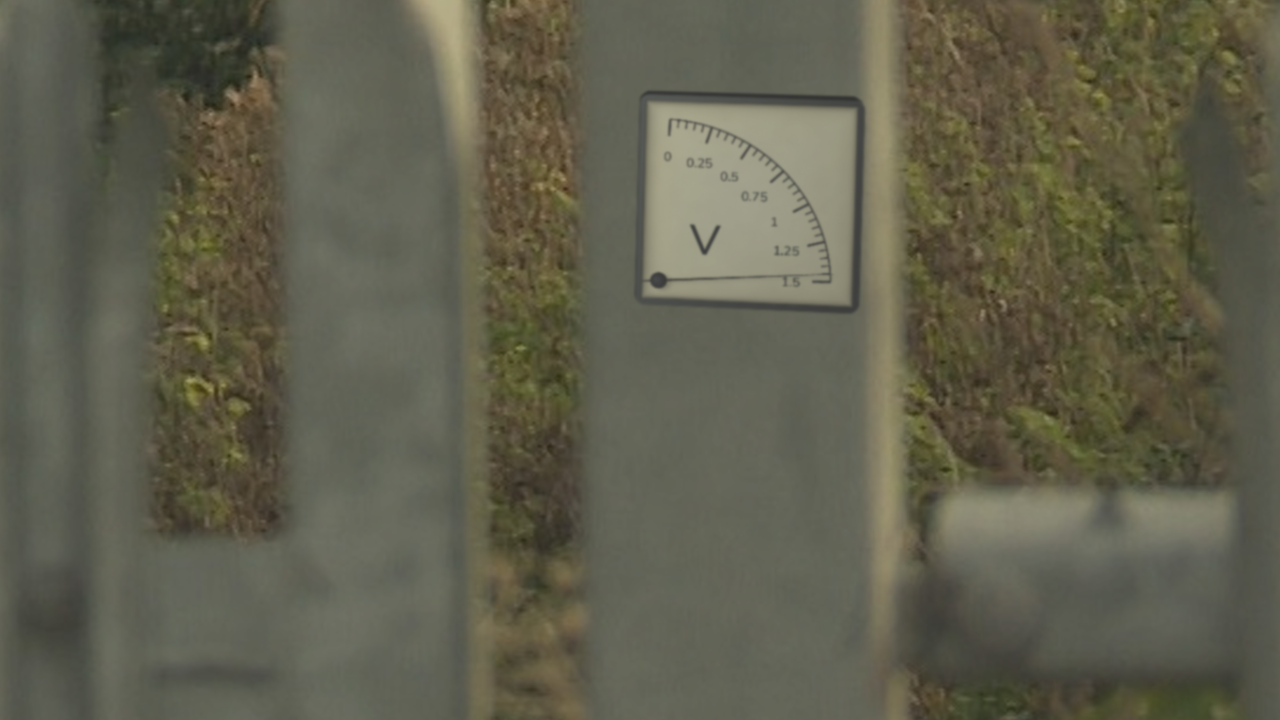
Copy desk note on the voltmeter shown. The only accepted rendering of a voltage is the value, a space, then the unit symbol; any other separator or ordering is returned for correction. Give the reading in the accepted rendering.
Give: 1.45 V
